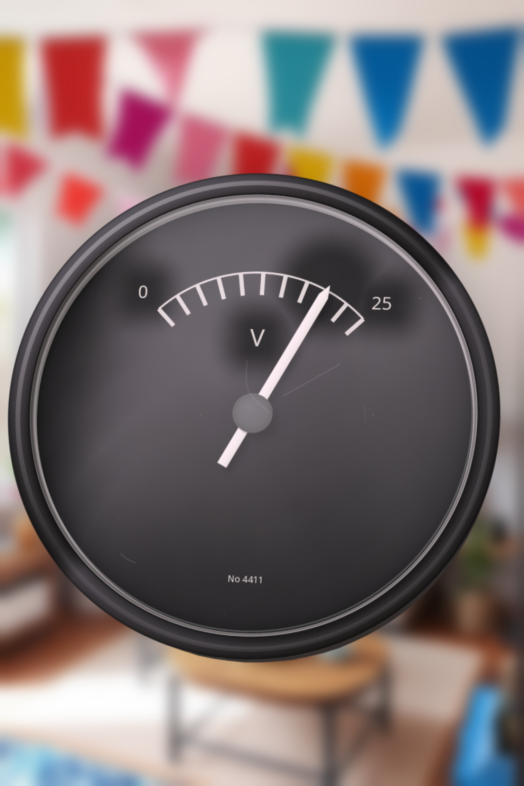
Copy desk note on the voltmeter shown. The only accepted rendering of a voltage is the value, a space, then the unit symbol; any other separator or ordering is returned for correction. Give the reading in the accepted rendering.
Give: 20 V
